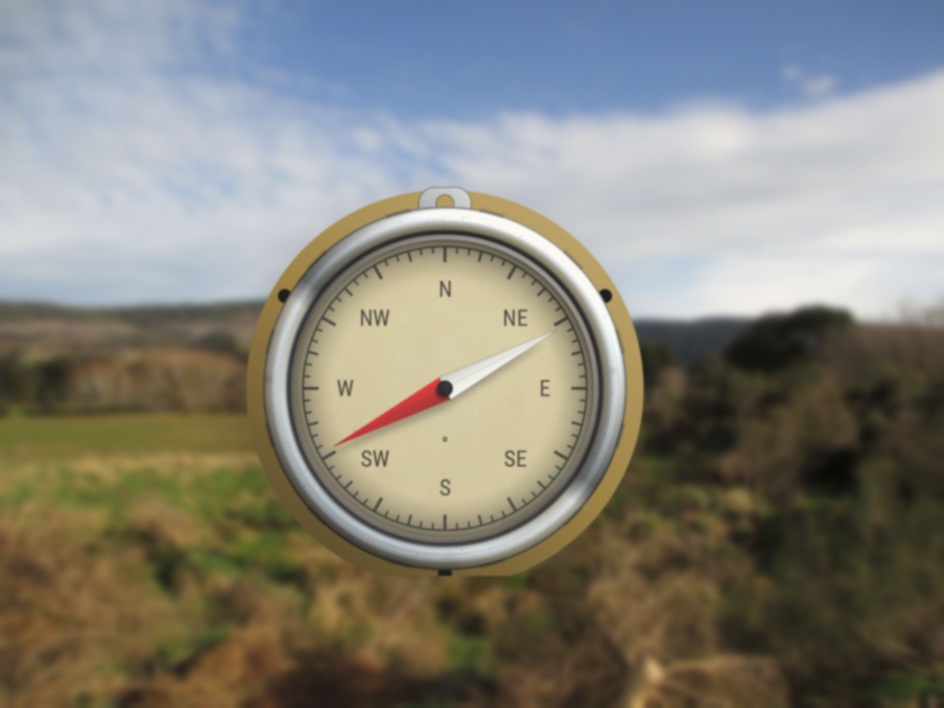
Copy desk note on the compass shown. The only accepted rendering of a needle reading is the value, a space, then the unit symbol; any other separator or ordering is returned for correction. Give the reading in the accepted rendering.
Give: 242.5 °
